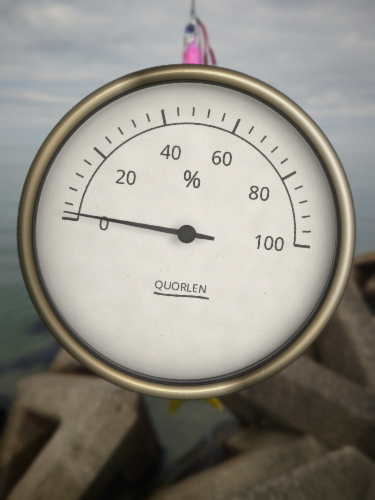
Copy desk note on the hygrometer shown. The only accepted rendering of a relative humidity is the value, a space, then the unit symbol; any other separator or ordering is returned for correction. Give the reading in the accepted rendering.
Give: 2 %
